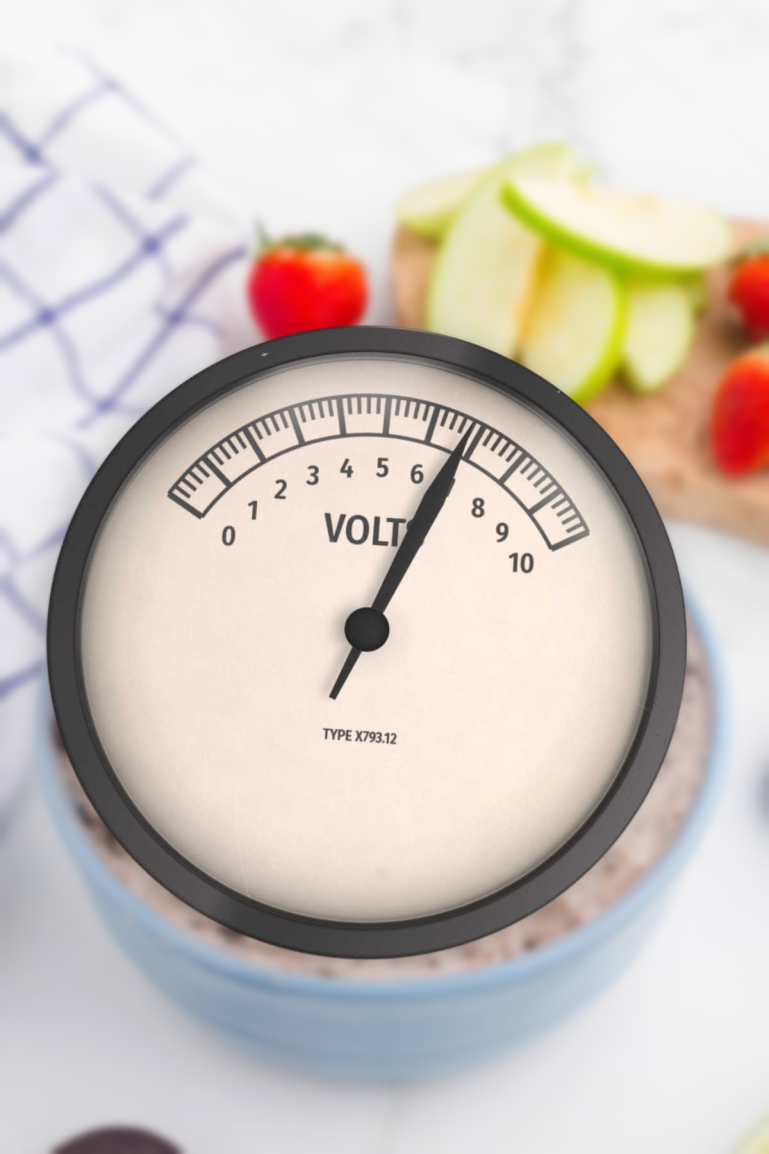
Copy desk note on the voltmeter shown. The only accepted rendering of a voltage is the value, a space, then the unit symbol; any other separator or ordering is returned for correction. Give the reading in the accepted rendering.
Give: 6.8 V
